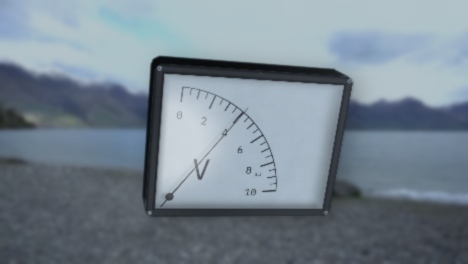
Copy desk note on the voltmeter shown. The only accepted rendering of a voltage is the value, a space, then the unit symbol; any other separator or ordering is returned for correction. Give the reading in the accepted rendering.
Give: 4 V
